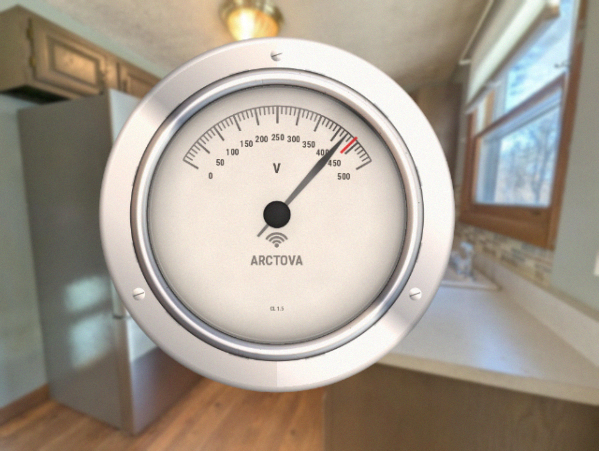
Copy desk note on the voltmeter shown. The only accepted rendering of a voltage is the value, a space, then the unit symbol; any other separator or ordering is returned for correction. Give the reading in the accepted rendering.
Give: 420 V
